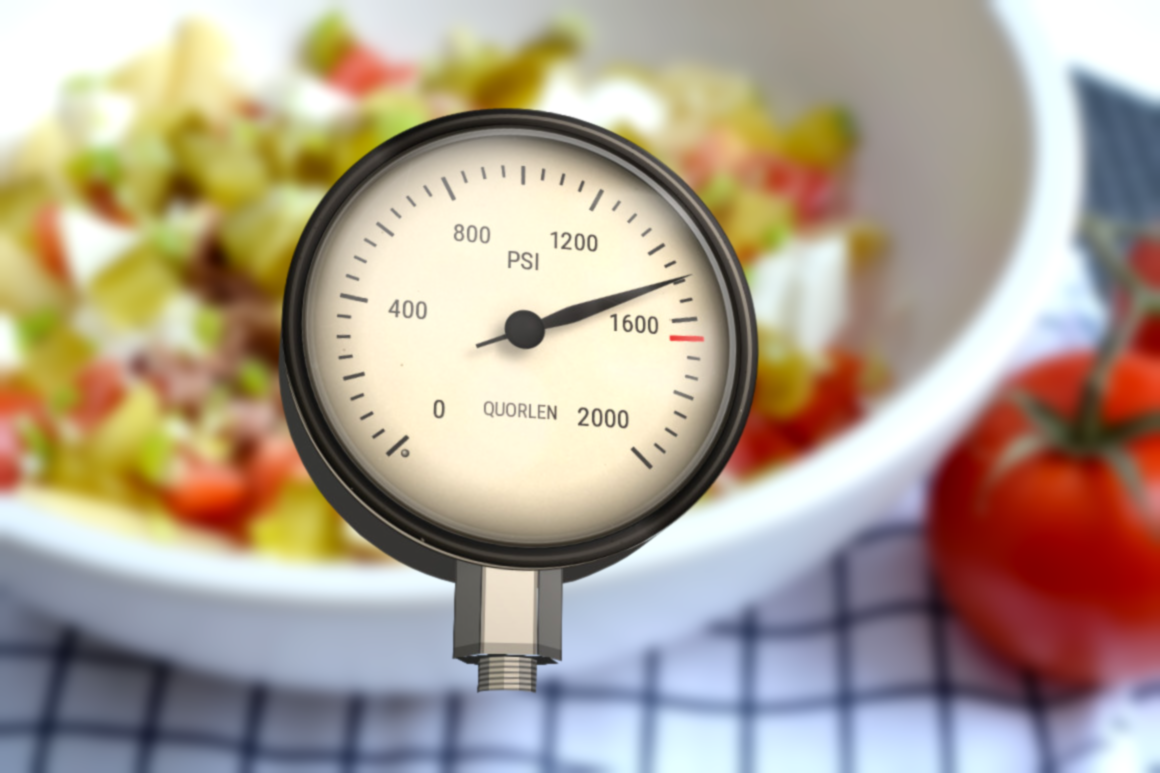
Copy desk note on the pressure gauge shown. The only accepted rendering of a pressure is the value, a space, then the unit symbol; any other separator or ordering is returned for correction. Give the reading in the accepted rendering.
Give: 1500 psi
